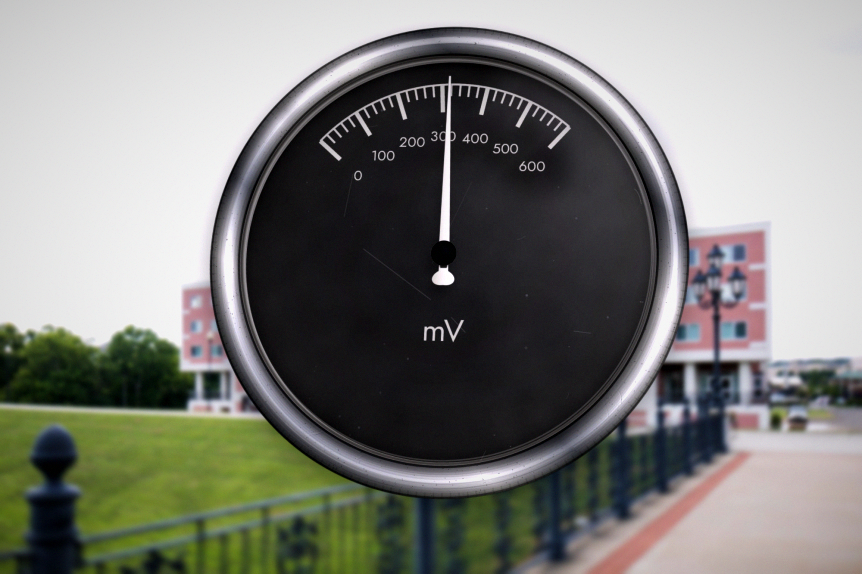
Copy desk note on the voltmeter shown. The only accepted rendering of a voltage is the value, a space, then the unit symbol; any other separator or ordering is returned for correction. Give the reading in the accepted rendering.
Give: 320 mV
